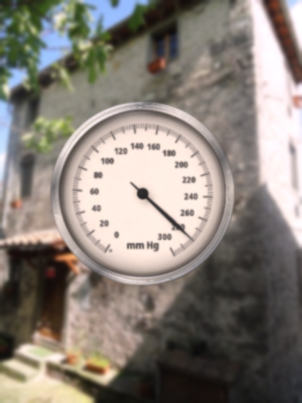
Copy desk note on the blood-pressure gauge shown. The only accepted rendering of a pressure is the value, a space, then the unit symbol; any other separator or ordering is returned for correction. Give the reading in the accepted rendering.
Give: 280 mmHg
